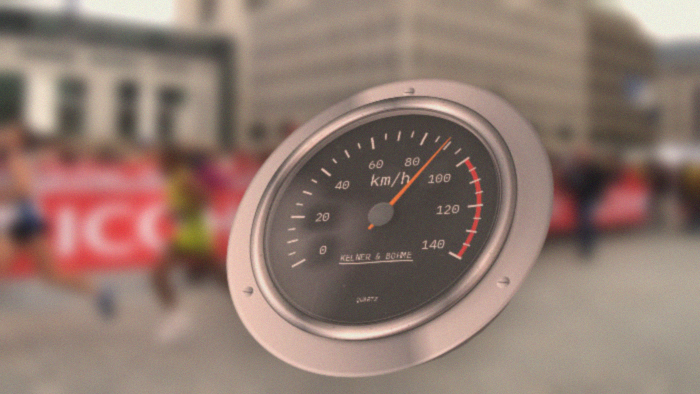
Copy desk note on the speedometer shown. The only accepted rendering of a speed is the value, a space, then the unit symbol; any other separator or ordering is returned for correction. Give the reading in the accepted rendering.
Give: 90 km/h
